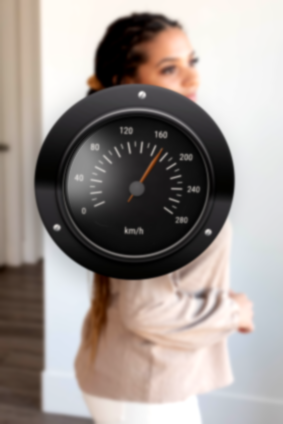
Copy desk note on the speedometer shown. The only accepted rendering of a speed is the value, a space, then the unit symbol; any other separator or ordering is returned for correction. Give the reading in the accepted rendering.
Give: 170 km/h
